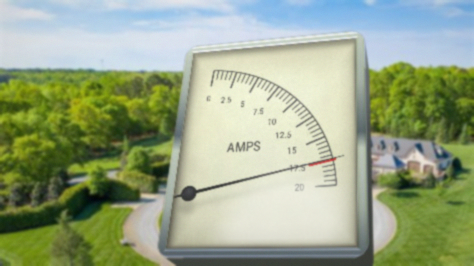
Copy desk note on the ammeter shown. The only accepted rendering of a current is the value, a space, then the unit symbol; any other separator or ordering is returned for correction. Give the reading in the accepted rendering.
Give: 17.5 A
